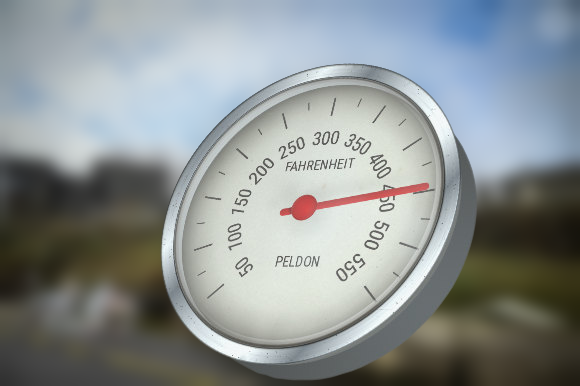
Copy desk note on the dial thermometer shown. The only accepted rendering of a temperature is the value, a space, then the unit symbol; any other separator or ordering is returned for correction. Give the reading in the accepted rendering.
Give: 450 °F
